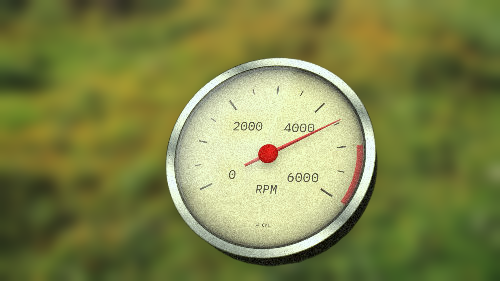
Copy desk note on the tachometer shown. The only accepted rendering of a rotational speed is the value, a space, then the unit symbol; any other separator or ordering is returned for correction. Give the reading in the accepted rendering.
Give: 4500 rpm
